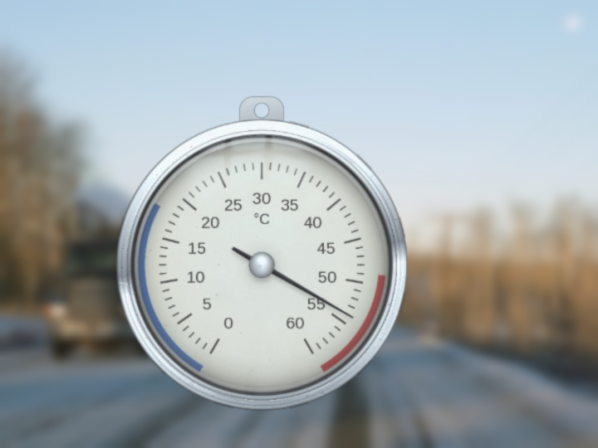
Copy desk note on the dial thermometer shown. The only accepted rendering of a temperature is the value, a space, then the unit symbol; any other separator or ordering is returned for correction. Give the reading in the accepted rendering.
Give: 54 °C
